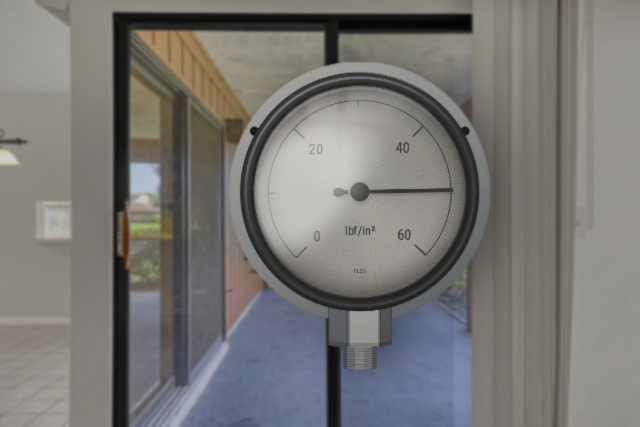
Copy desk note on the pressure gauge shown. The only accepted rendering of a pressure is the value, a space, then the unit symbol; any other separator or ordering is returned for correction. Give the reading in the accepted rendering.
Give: 50 psi
